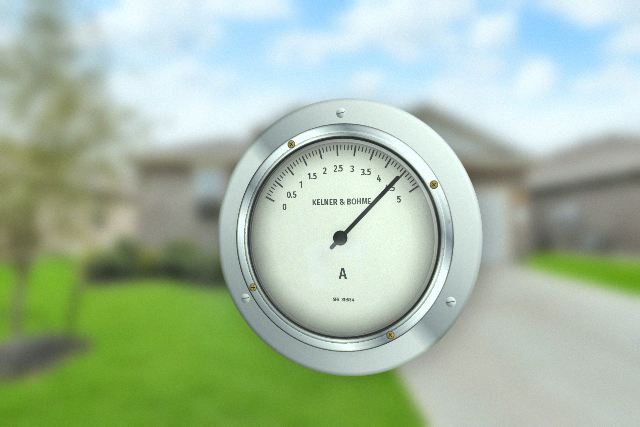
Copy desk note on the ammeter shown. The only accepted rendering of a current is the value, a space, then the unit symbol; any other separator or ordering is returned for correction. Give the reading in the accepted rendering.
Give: 4.5 A
